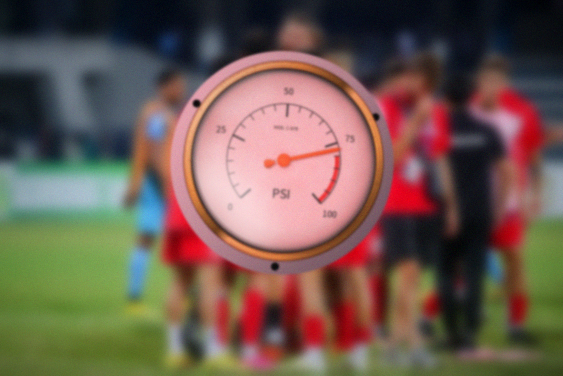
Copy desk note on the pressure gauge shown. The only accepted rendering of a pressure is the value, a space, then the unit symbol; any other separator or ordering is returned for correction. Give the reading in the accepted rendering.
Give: 77.5 psi
